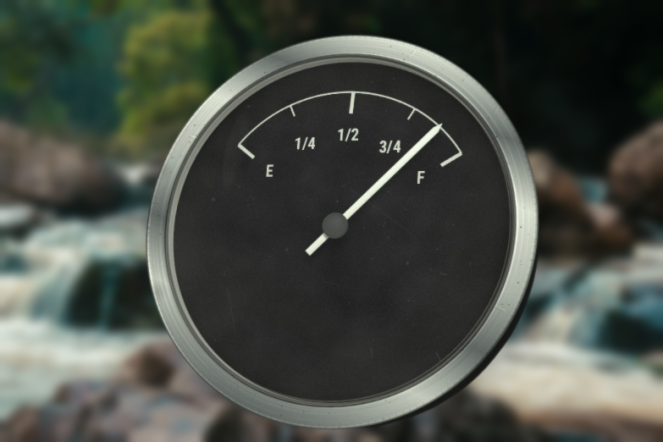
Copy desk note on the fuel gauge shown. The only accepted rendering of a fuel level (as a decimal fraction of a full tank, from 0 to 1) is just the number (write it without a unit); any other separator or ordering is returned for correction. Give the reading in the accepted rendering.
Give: 0.875
